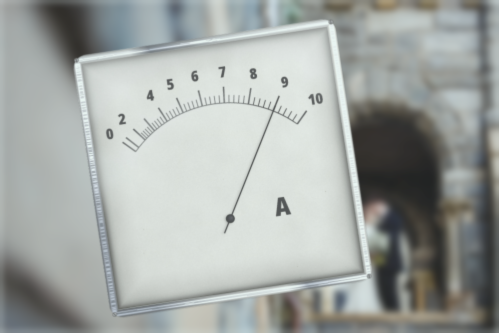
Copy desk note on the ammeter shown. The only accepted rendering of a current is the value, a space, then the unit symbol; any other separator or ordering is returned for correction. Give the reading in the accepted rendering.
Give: 9 A
